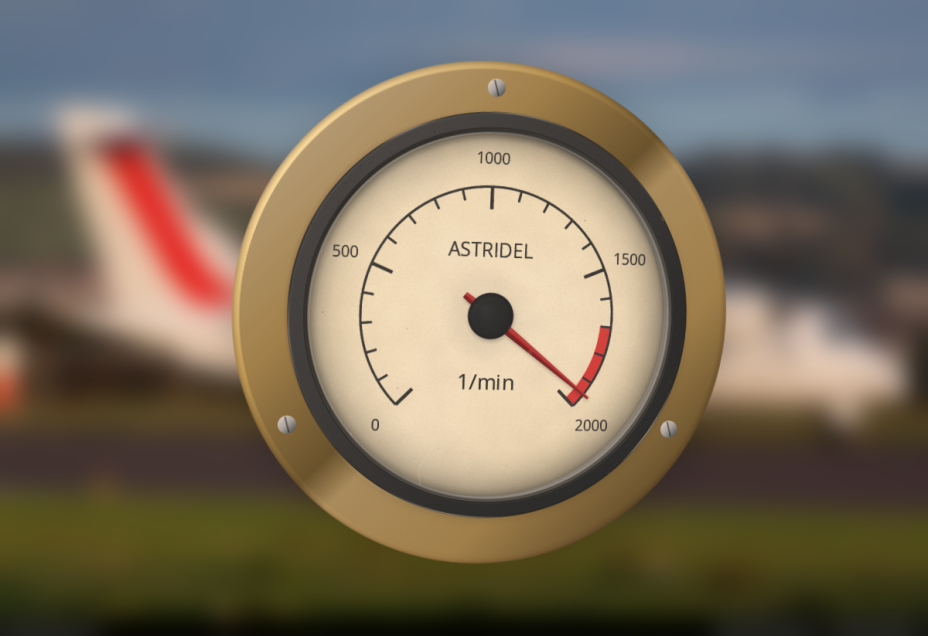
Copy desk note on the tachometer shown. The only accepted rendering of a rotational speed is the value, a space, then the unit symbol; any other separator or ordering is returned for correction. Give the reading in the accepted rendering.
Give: 1950 rpm
